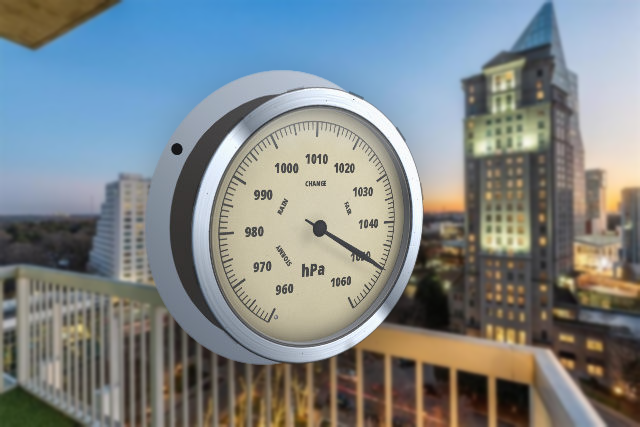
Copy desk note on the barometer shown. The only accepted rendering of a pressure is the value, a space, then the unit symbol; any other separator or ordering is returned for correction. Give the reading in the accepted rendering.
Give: 1050 hPa
